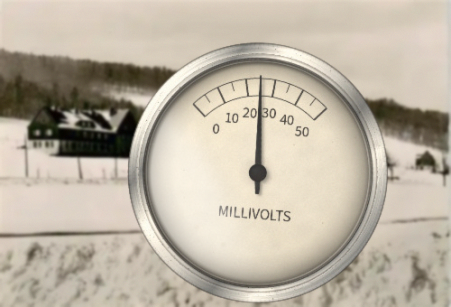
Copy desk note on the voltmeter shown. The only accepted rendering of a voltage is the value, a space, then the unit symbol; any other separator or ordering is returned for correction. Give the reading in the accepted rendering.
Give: 25 mV
